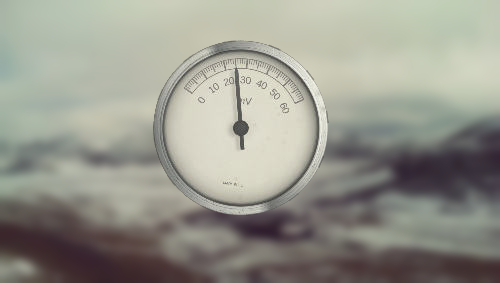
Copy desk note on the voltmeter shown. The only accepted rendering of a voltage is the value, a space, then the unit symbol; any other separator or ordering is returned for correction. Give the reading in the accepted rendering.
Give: 25 mV
